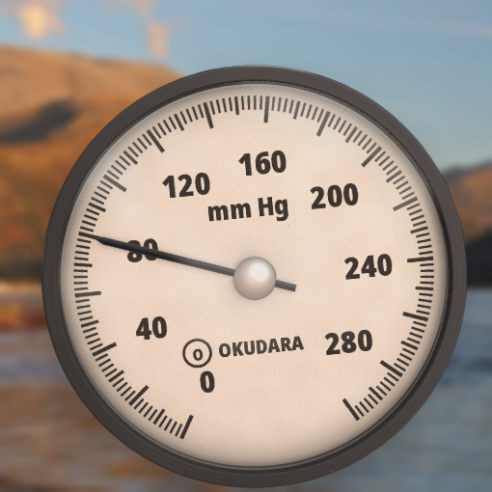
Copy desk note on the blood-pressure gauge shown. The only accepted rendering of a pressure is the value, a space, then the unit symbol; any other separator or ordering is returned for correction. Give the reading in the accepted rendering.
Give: 80 mmHg
